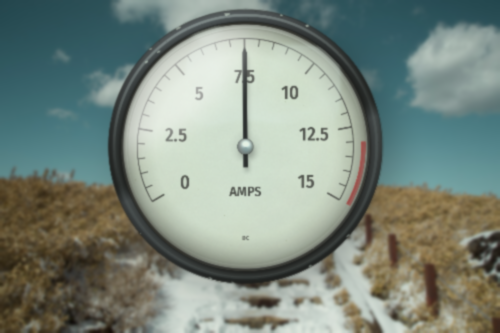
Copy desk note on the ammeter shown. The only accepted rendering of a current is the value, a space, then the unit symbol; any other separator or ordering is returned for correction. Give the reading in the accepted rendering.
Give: 7.5 A
